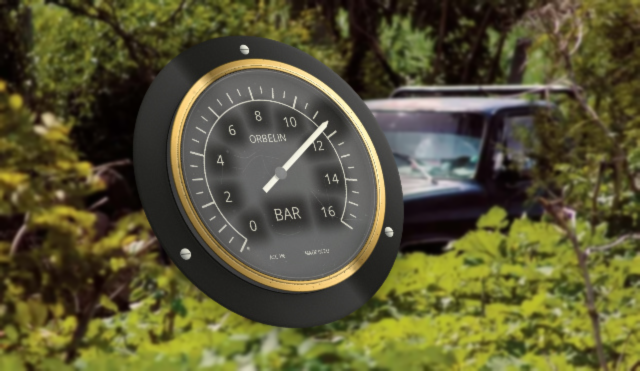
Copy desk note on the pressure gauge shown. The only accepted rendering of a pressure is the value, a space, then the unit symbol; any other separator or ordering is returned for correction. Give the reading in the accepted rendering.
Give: 11.5 bar
